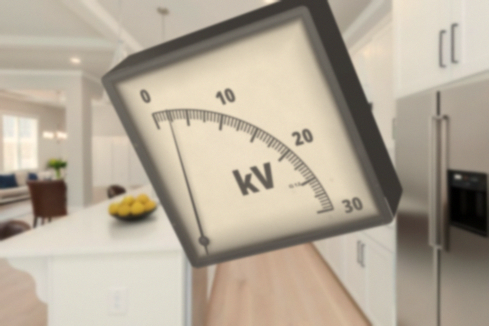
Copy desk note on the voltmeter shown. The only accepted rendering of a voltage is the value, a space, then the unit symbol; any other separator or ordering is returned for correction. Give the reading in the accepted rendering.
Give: 2.5 kV
